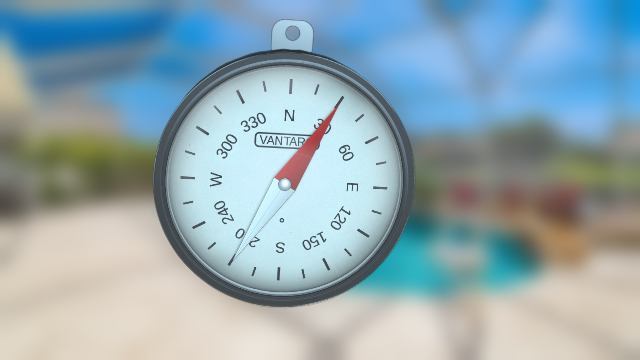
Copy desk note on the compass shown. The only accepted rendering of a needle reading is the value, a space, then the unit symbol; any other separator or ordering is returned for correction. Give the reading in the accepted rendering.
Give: 30 °
